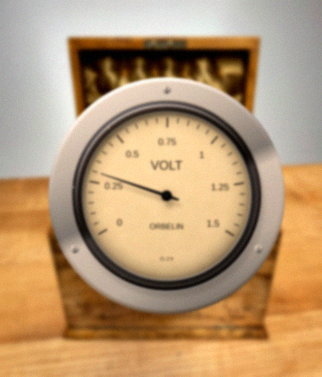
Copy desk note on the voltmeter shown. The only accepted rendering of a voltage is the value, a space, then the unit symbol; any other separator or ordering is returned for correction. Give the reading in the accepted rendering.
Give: 0.3 V
